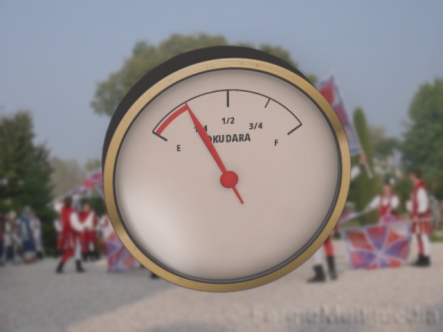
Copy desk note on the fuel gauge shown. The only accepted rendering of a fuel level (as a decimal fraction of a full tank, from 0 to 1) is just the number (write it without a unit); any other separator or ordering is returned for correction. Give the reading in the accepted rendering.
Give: 0.25
